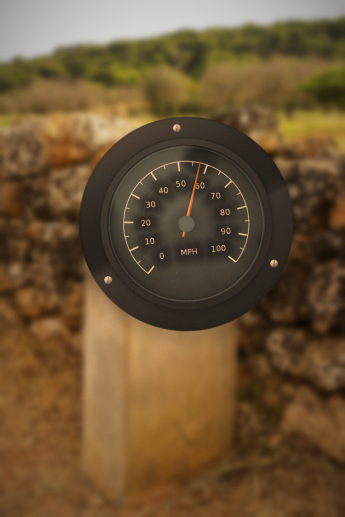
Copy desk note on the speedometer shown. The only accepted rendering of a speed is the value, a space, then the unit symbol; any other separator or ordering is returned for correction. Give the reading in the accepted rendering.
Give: 57.5 mph
